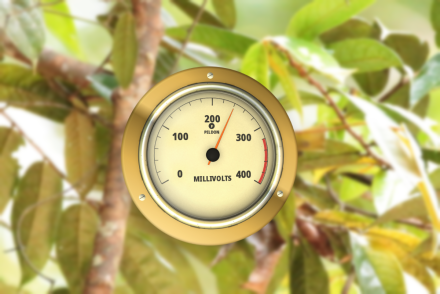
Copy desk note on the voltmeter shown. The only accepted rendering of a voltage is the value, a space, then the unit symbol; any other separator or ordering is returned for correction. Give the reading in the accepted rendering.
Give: 240 mV
